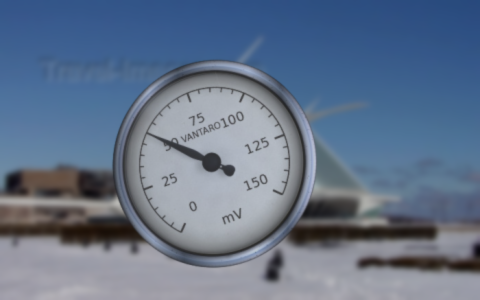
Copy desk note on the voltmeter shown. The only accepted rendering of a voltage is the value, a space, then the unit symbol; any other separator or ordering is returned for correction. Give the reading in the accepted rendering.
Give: 50 mV
